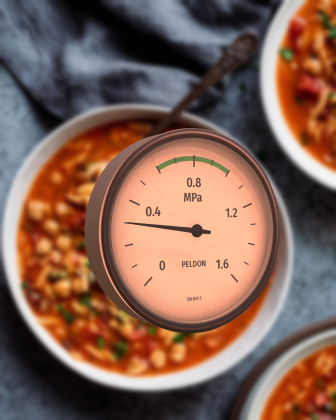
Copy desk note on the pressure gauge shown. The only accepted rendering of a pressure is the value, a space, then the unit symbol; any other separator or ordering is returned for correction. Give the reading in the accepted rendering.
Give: 0.3 MPa
